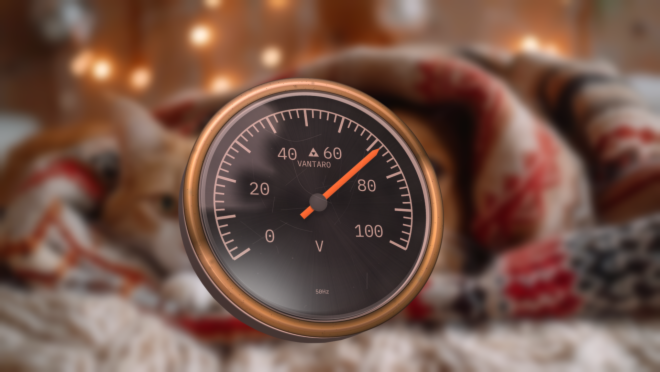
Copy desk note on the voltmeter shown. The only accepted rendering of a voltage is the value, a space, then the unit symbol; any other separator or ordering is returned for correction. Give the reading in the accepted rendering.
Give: 72 V
